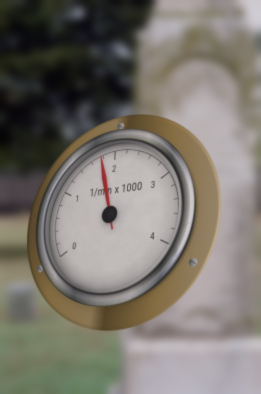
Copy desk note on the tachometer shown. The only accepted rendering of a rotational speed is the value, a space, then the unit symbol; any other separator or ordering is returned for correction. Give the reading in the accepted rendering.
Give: 1800 rpm
